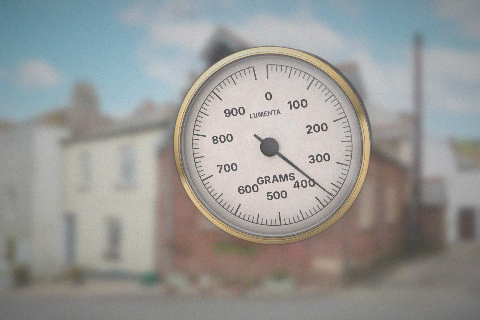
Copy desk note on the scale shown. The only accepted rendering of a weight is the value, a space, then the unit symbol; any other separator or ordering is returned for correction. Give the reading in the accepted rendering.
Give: 370 g
